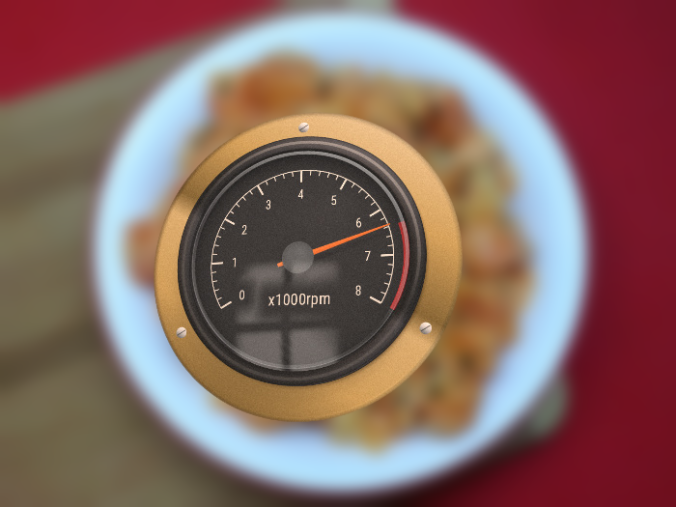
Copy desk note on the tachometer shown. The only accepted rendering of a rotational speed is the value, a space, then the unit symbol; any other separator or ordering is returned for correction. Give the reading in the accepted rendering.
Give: 6400 rpm
